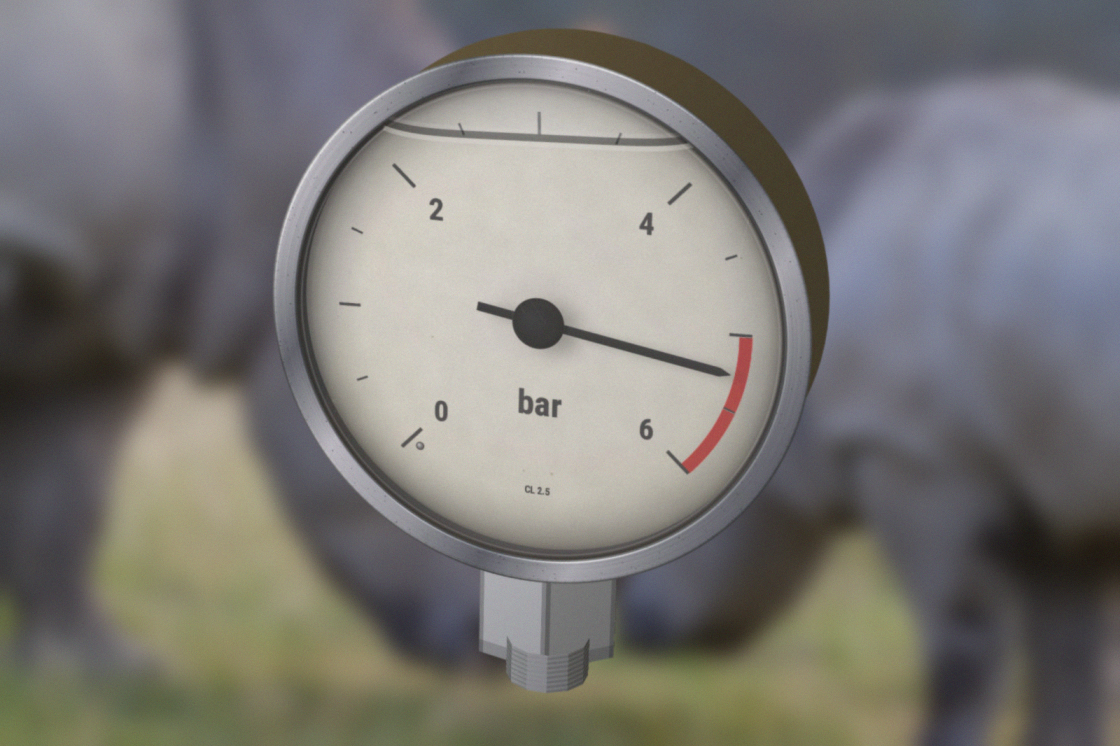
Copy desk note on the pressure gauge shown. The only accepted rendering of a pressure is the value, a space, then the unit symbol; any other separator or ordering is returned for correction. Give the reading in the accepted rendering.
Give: 5.25 bar
